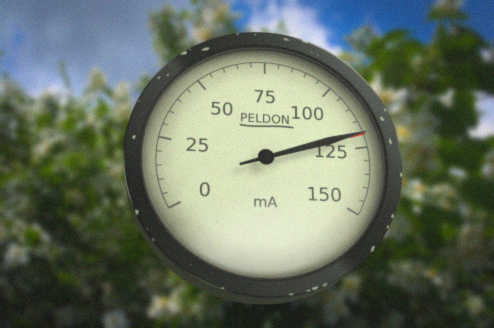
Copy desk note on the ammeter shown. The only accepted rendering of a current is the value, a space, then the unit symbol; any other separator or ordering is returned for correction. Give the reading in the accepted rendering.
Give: 120 mA
